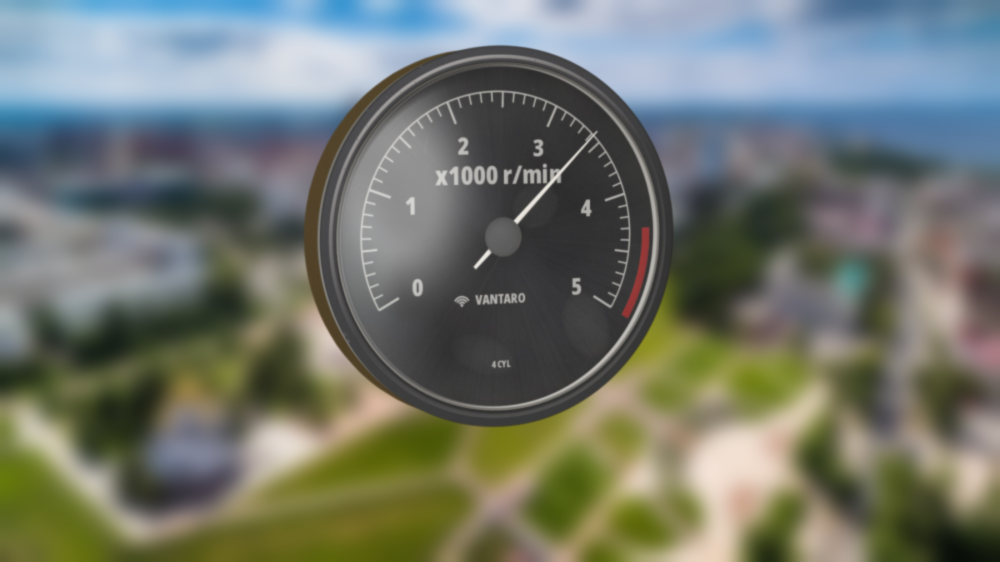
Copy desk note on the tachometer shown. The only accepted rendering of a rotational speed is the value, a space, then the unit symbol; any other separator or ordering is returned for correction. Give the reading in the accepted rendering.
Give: 3400 rpm
